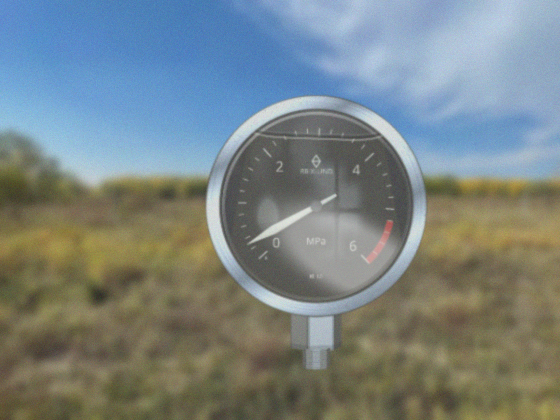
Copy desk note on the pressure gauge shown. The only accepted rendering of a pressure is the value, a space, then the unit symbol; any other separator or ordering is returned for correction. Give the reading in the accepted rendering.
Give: 0.3 MPa
